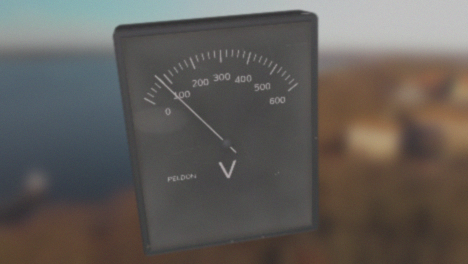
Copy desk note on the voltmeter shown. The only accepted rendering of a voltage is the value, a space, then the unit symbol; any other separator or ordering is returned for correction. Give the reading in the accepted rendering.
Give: 80 V
